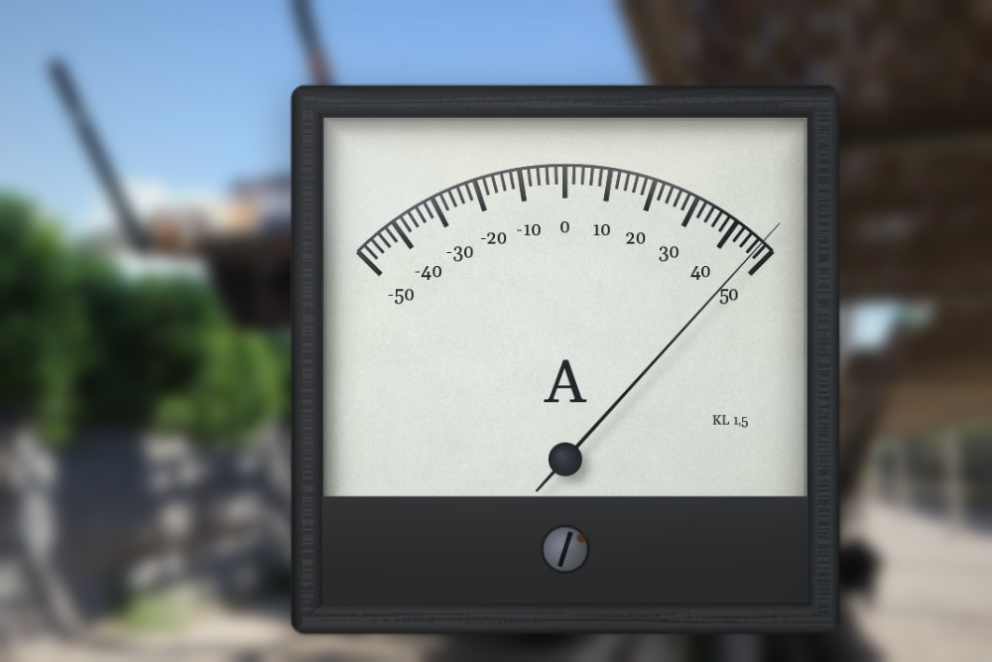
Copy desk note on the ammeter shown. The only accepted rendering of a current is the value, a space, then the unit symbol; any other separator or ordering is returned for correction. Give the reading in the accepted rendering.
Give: 47 A
